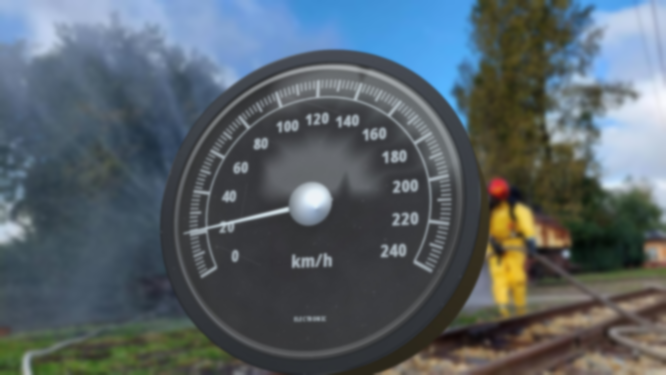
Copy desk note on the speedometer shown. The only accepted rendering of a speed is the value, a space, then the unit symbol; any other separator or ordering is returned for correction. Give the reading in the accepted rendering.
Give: 20 km/h
